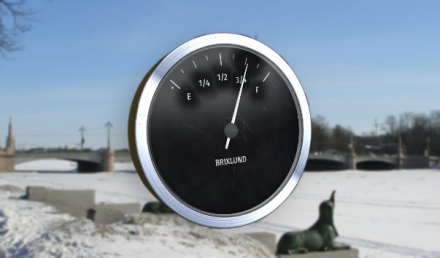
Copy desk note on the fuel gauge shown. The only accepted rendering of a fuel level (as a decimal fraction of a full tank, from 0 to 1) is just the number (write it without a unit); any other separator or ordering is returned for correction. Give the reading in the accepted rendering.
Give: 0.75
